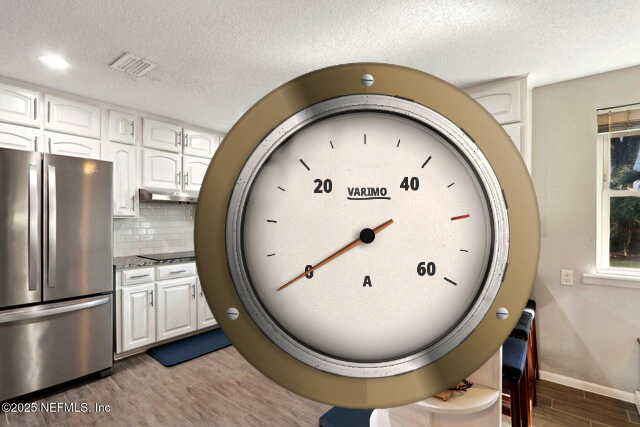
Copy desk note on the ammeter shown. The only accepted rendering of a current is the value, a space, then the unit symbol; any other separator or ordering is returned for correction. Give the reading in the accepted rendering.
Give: 0 A
